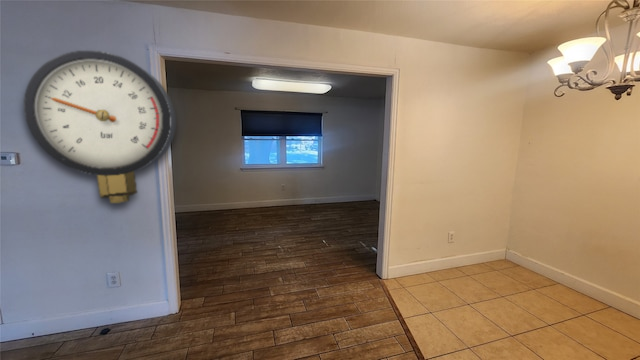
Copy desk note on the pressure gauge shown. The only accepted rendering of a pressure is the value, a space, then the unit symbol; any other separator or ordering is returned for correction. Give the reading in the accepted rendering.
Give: 10 bar
